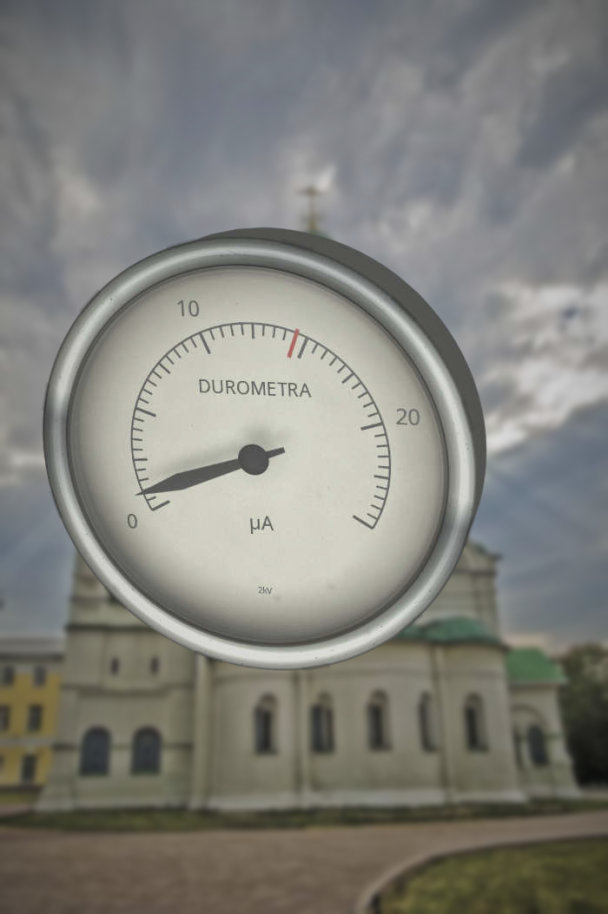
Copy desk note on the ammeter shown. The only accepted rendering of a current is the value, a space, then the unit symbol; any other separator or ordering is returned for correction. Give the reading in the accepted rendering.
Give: 1 µA
